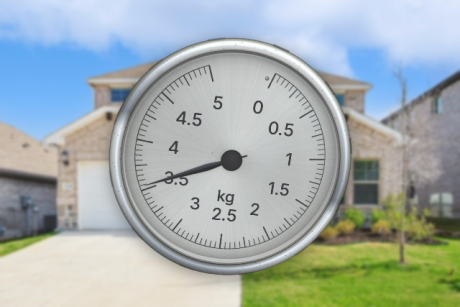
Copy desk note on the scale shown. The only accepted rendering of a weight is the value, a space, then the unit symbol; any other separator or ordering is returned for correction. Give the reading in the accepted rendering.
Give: 3.55 kg
